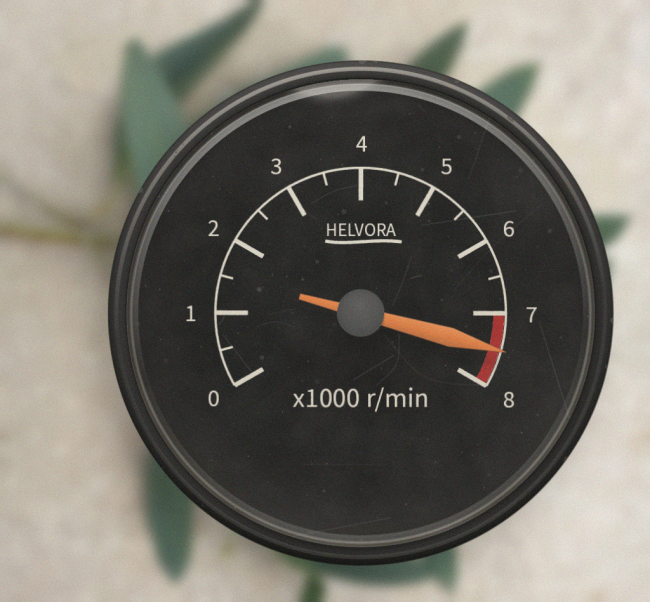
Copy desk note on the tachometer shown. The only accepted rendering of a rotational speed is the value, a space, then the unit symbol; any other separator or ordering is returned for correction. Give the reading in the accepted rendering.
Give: 7500 rpm
